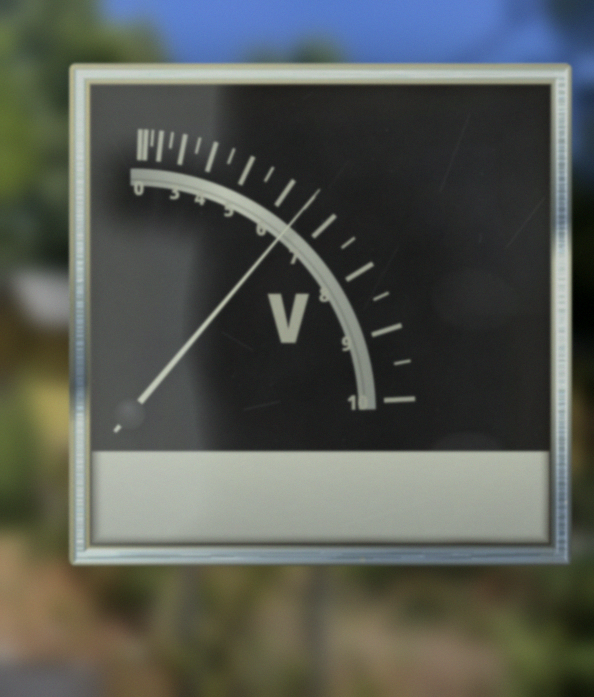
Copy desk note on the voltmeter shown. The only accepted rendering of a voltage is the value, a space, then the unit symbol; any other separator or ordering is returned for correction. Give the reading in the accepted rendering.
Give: 6.5 V
